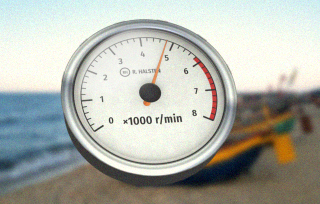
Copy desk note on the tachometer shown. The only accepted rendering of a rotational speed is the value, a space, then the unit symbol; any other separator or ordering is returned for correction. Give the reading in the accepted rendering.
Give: 4800 rpm
